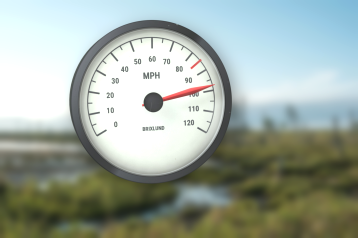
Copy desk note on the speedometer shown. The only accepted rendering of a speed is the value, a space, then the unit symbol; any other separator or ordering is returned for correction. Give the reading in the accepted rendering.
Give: 97.5 mph
